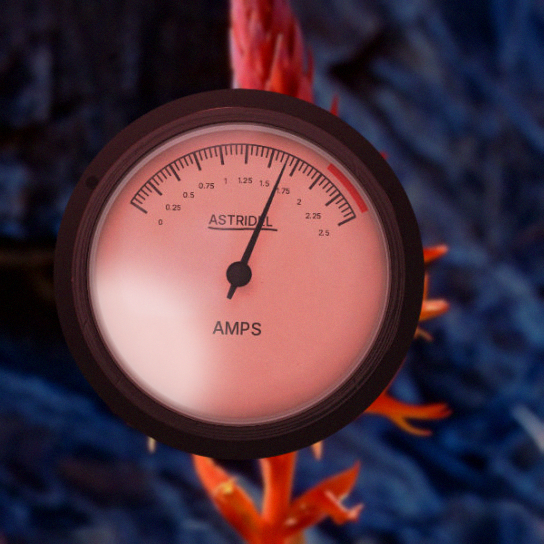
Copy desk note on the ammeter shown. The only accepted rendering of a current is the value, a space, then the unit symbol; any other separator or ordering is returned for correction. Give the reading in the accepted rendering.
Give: 1.65 A
